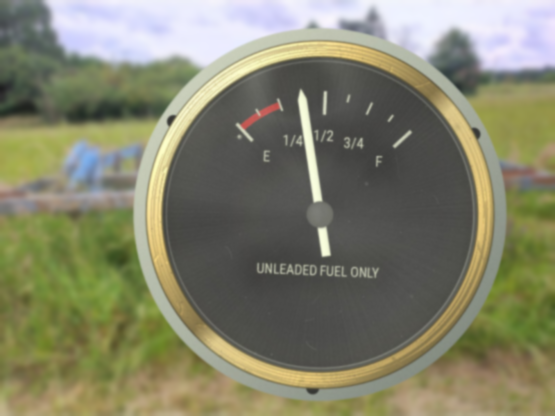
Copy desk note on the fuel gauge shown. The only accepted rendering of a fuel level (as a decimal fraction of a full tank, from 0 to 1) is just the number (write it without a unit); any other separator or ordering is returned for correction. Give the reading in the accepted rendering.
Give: 0.375
